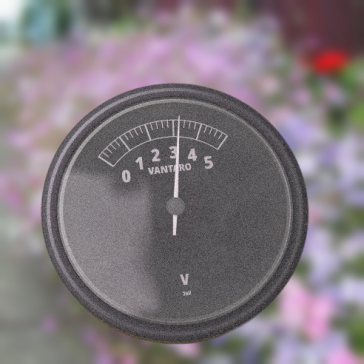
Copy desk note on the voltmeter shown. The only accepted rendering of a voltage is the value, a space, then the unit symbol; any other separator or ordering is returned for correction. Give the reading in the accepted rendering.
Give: 3.2 V
